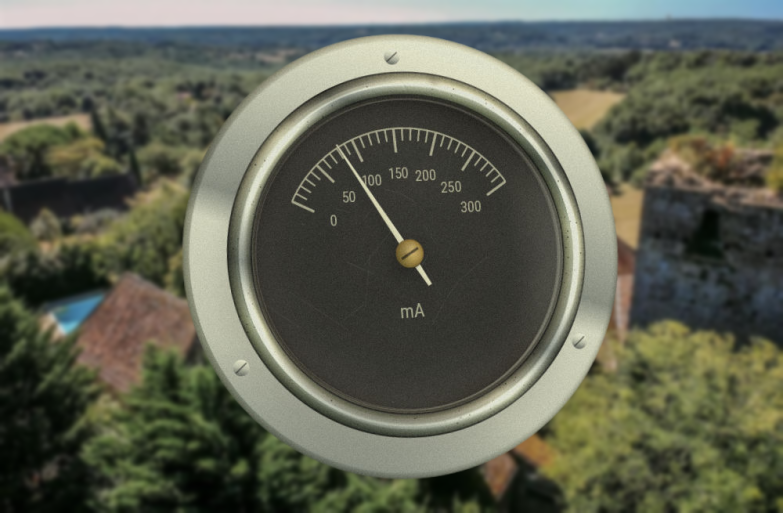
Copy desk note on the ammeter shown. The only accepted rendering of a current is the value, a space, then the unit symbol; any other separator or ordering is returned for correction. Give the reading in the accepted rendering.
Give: 80 mA
